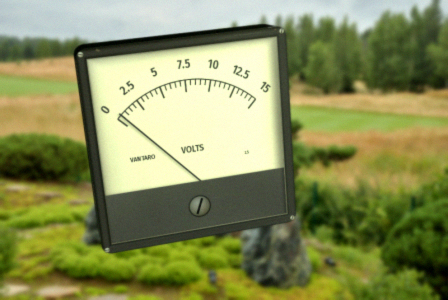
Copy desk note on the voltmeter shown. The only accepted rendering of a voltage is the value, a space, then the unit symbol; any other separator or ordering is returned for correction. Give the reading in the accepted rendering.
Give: 0.5 V
